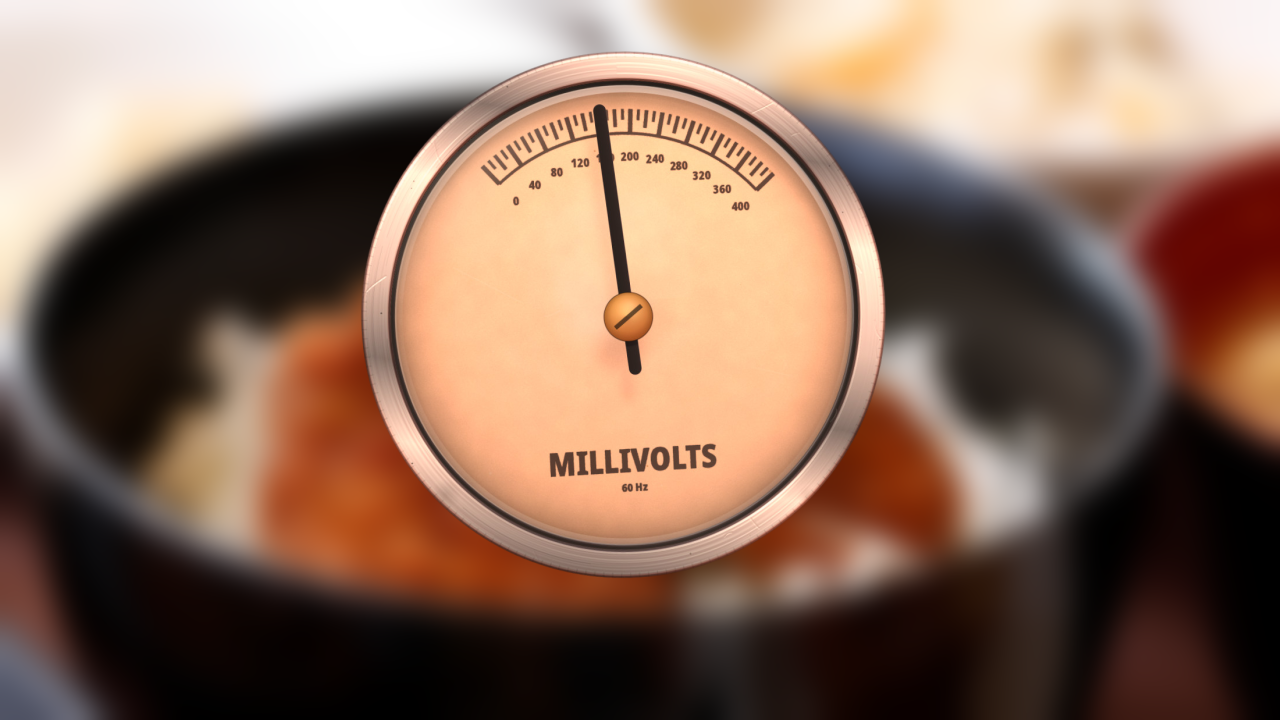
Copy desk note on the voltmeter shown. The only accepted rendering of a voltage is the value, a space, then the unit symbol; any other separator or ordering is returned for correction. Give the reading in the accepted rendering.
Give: 160 mV
